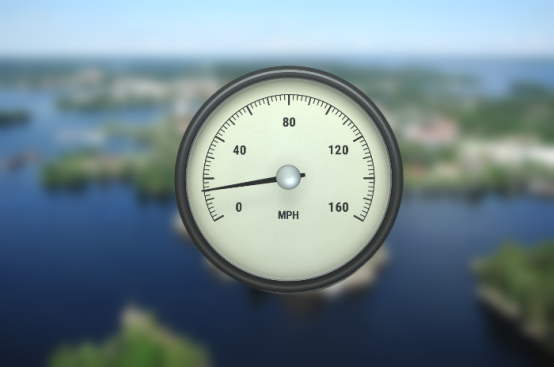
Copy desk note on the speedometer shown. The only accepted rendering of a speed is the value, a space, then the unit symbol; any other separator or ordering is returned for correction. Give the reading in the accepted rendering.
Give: 14 mph
